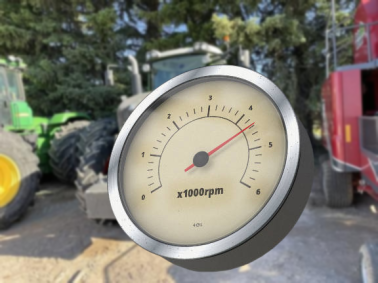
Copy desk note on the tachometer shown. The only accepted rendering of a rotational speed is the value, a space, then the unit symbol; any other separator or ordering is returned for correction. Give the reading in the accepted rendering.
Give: 4400 rpm
